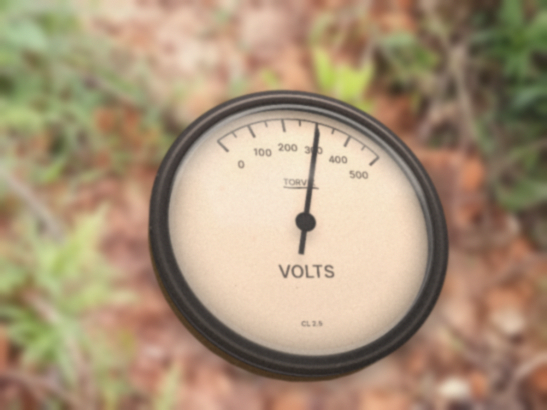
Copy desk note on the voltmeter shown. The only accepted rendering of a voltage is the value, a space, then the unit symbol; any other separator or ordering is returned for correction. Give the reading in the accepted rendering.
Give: 300 V
